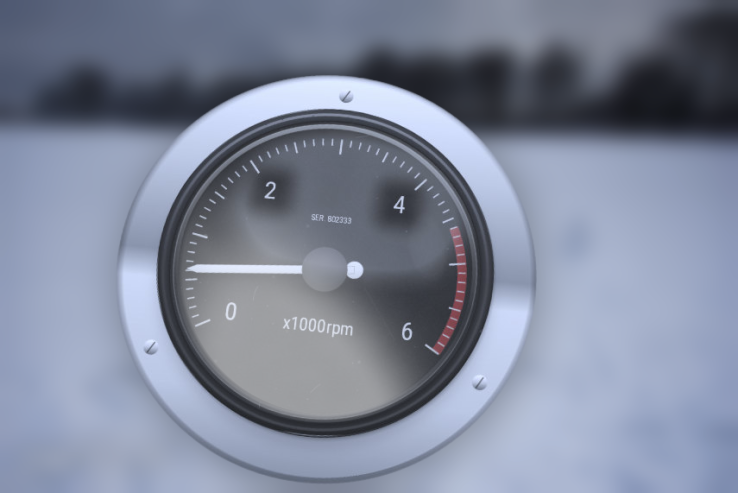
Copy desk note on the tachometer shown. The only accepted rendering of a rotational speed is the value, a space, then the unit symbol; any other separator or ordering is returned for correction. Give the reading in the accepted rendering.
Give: 600 rpm
